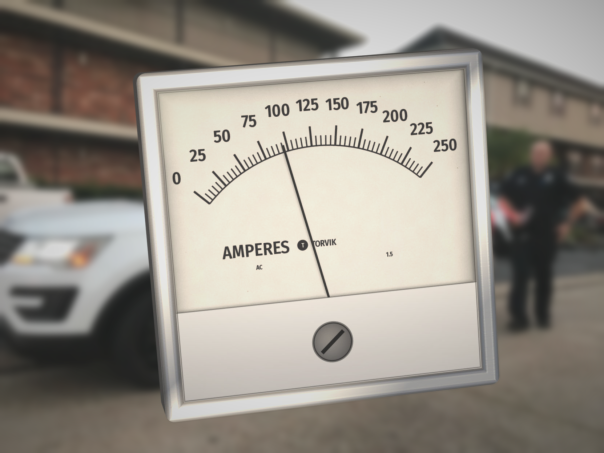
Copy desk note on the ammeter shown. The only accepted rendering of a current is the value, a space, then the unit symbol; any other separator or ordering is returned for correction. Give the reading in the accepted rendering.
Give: 95 A
